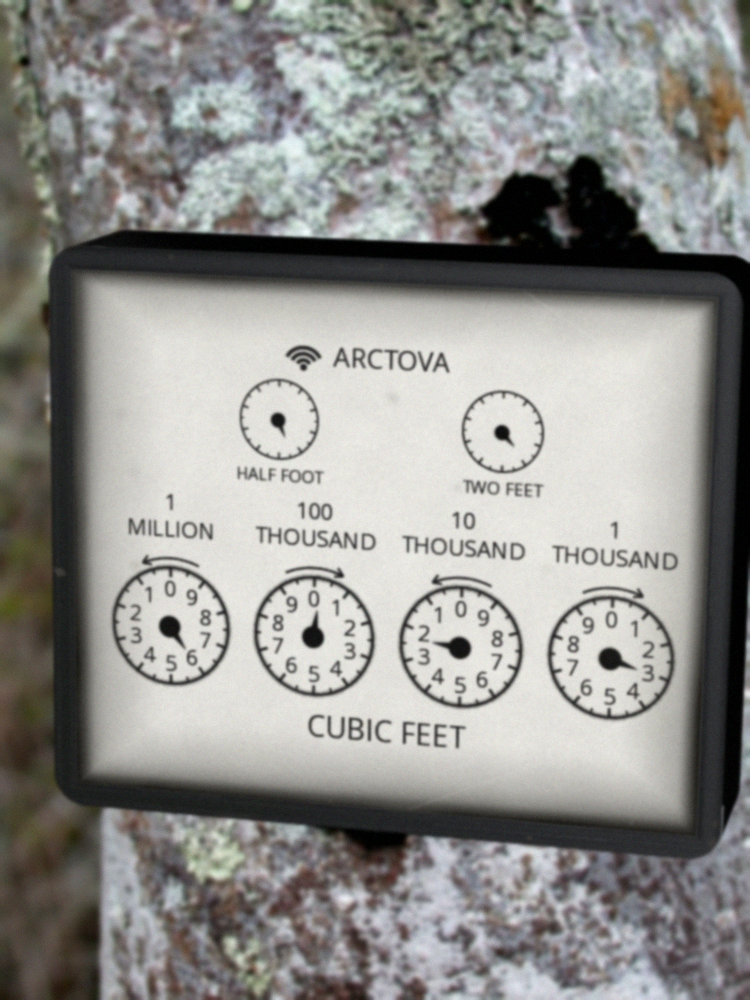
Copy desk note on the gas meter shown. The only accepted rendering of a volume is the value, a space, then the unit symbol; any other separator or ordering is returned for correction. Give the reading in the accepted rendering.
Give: 602300 ft³
